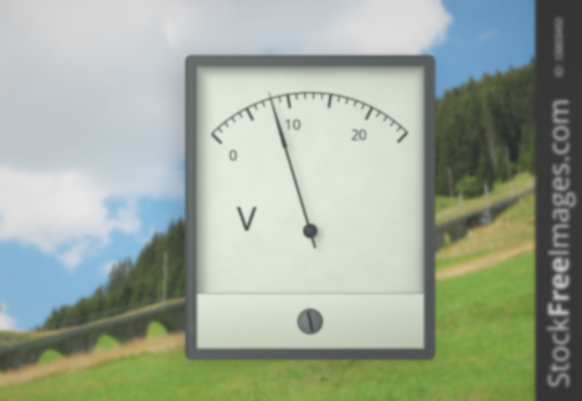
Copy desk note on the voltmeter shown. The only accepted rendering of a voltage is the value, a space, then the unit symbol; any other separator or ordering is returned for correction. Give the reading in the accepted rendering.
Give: 8 V
